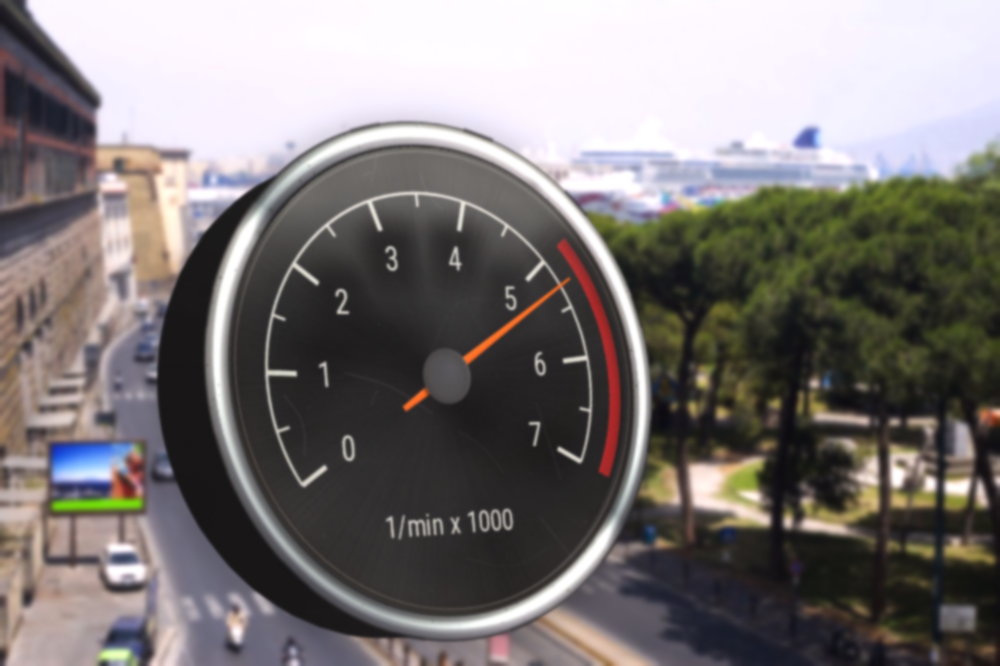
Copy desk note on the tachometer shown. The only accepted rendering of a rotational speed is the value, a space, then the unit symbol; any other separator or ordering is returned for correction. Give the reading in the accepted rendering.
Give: 5250 rpm
